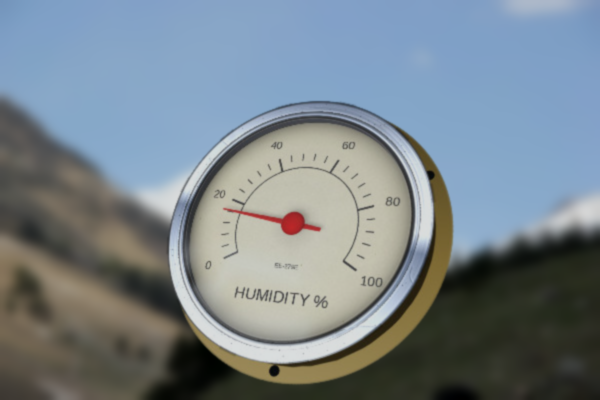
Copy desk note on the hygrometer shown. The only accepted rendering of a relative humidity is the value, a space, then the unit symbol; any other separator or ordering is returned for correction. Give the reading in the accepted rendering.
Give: 16 %
